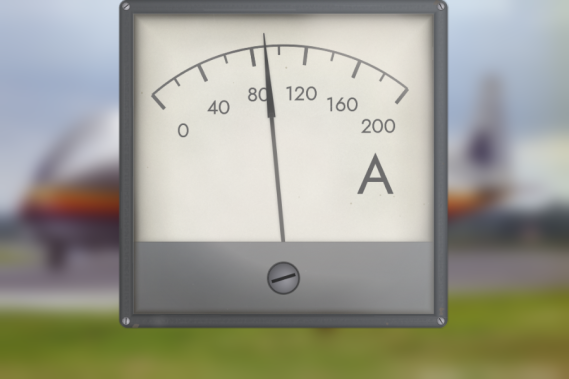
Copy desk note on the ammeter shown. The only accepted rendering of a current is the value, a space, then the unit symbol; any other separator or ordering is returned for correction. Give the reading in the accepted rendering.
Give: 90 A
